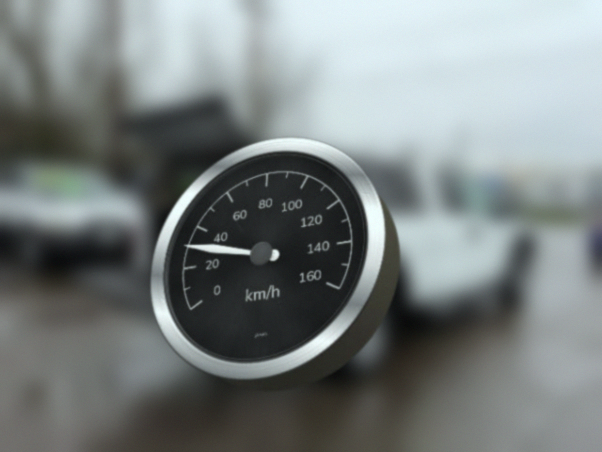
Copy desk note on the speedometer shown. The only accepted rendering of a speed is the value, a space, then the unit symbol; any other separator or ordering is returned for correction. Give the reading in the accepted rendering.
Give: 30 km/h
